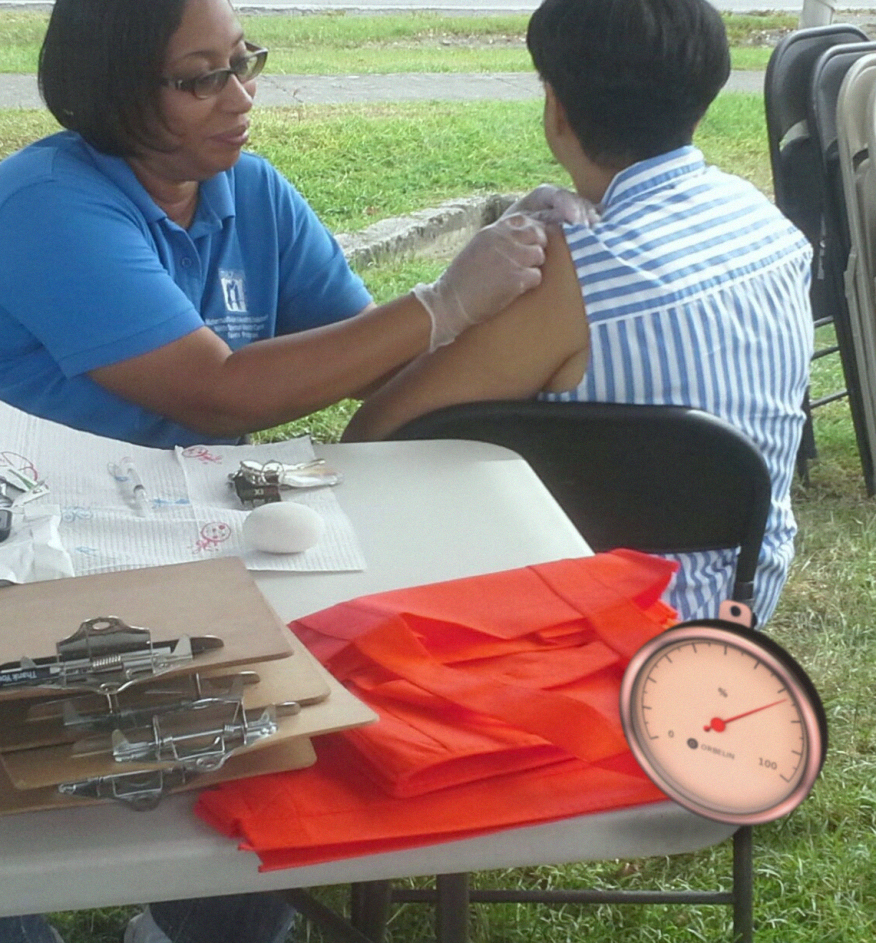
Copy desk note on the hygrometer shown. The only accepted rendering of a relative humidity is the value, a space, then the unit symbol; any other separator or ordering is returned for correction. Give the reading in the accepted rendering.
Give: 72.5 %
